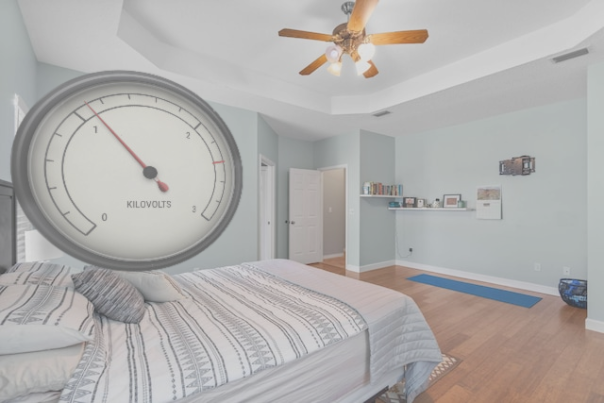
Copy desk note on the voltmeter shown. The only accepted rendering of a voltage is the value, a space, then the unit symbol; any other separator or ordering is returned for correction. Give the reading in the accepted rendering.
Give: 1.1 kV
